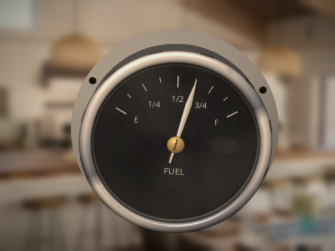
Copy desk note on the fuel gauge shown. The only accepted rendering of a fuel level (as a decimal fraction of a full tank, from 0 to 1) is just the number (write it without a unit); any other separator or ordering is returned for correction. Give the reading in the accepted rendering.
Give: 0.625
